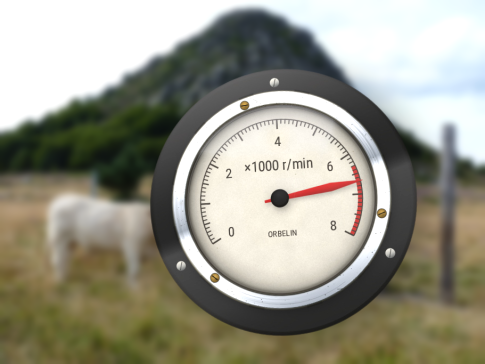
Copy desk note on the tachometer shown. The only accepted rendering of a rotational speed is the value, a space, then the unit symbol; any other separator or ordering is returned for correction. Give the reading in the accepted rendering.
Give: 6700 rpm
